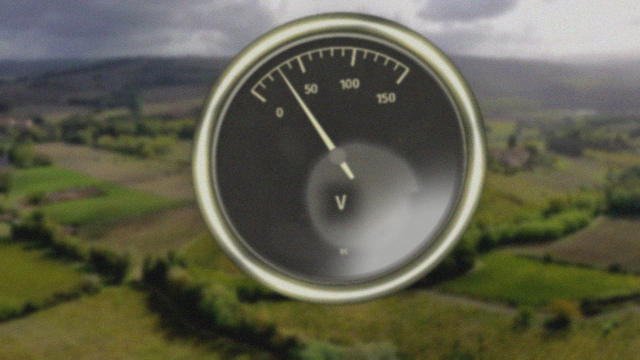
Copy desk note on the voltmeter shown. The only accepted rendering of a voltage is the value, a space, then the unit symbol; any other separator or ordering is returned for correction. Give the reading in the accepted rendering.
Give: 30 V
